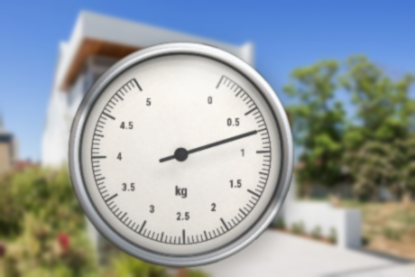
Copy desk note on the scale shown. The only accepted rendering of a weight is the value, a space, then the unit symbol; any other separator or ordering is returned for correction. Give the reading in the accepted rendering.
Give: 0.75 kg
